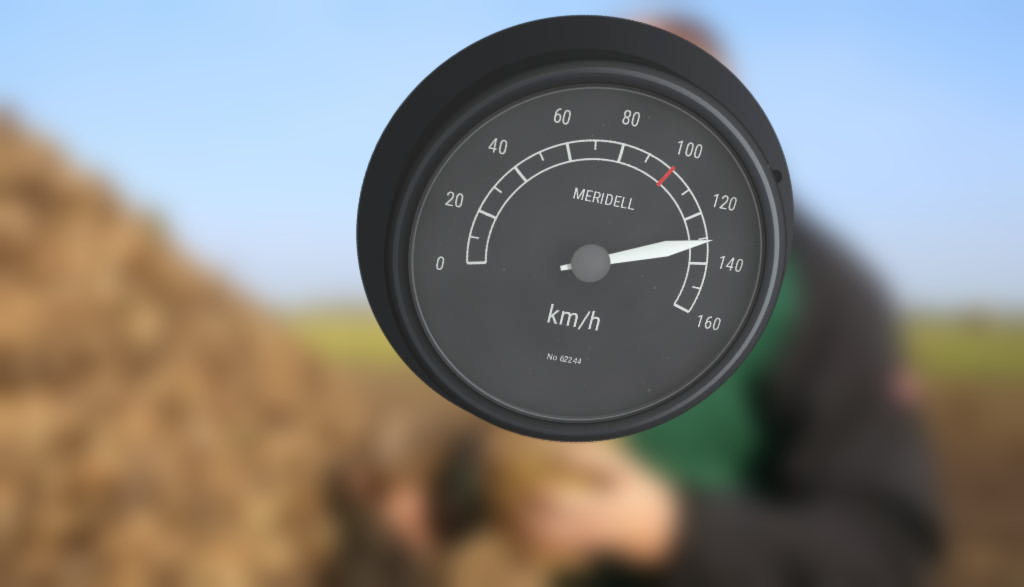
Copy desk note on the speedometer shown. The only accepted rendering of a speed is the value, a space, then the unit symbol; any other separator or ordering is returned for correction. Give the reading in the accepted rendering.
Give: 130 km/h
